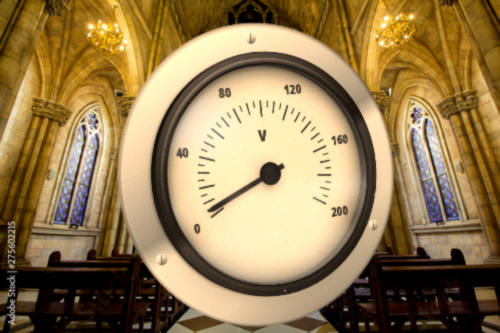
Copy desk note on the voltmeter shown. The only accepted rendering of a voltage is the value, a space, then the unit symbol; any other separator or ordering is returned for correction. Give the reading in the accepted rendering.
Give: 5 V
